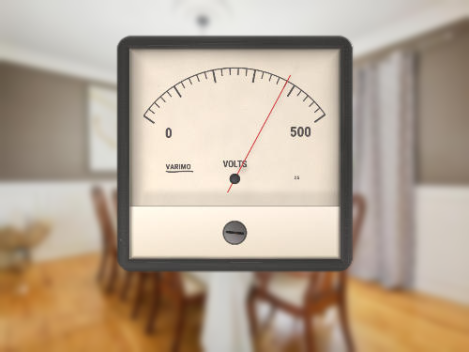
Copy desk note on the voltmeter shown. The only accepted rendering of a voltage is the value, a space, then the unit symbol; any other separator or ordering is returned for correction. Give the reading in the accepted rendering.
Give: 380 V
